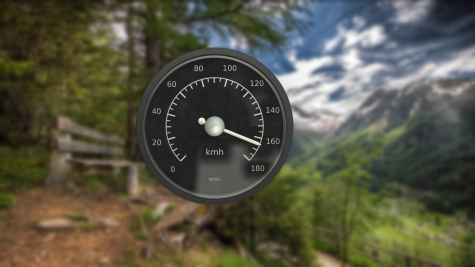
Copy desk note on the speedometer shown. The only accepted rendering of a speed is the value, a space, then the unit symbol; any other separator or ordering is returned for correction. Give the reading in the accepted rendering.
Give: 165 km/h
